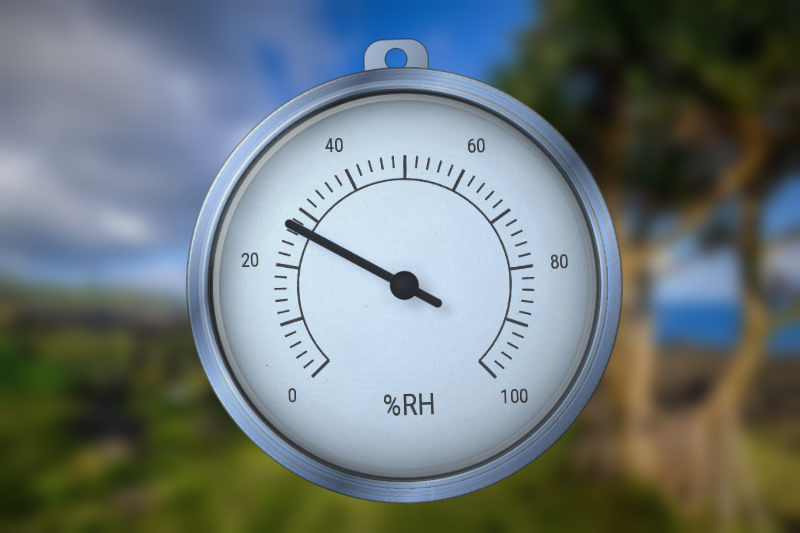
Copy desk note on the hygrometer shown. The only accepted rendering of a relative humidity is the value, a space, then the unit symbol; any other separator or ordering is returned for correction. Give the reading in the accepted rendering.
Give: 27 %
